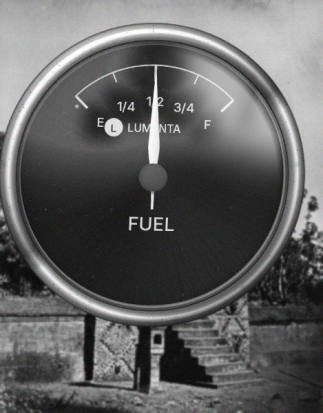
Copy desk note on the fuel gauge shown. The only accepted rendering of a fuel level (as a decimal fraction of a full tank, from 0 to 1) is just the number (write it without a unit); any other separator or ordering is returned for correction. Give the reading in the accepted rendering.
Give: 0.5
